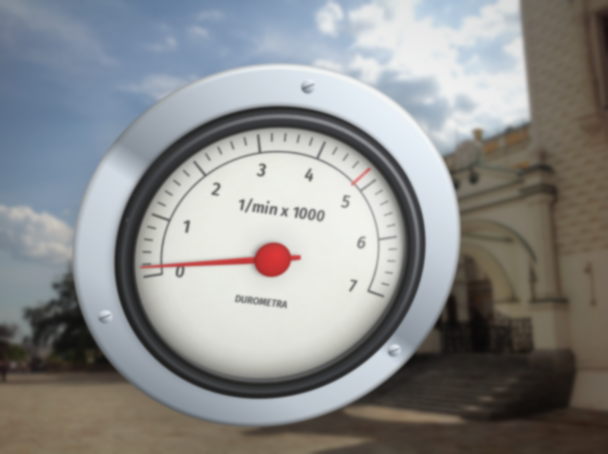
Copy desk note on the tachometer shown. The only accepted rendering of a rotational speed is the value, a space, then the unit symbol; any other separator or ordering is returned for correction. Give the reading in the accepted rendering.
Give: 200 rpm
